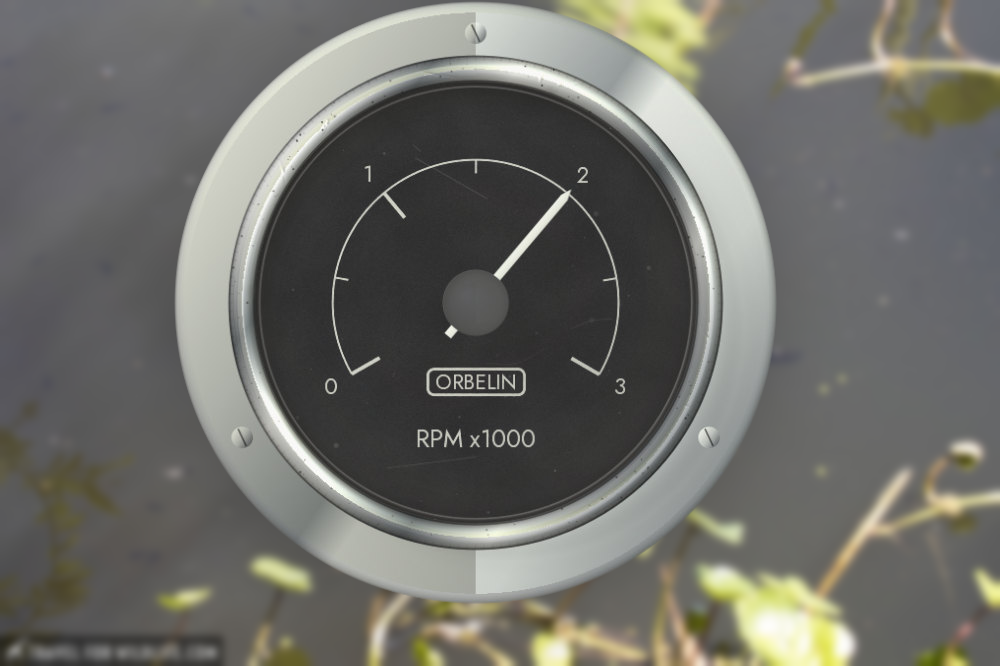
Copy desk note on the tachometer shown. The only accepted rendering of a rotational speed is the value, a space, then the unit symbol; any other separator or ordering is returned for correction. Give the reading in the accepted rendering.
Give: 2000 rpm
